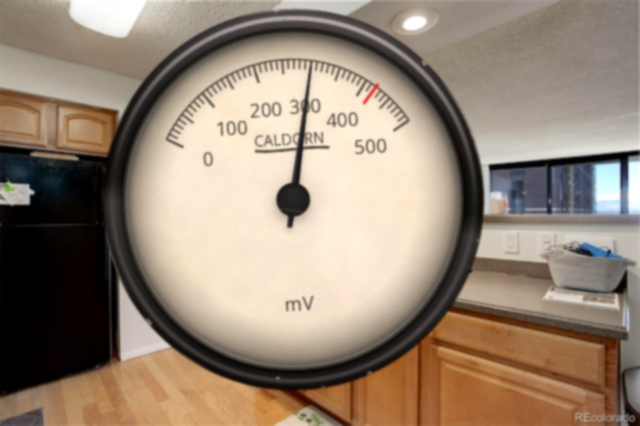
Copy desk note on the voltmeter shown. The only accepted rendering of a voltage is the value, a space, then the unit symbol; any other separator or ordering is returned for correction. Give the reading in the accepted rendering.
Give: 300 mV
